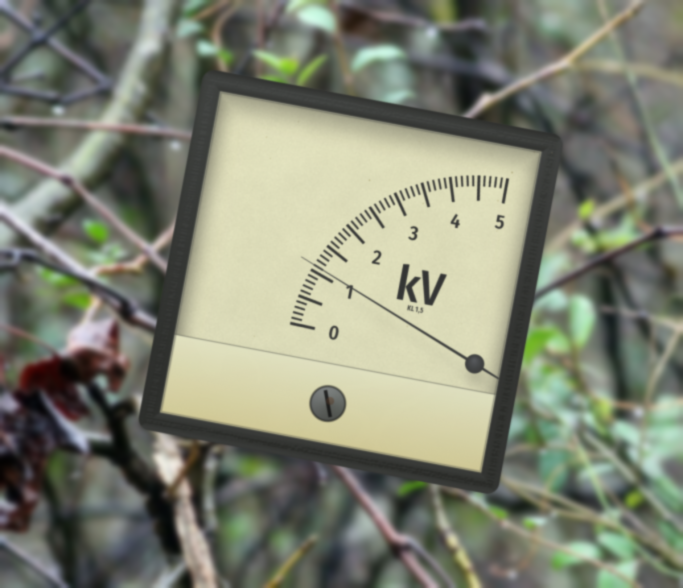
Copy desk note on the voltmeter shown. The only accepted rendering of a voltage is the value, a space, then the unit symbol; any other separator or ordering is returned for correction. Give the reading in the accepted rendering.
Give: 1.1 kV
